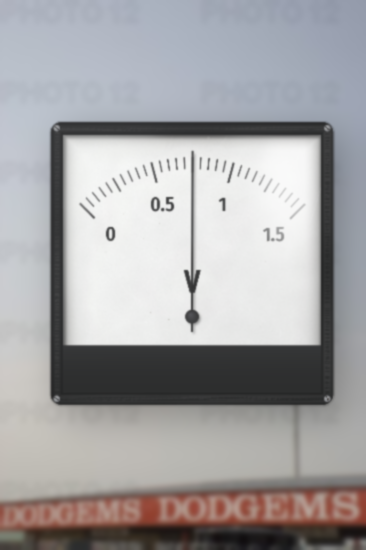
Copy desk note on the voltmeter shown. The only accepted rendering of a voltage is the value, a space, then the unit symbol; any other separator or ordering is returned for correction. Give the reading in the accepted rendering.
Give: 0.75 V
